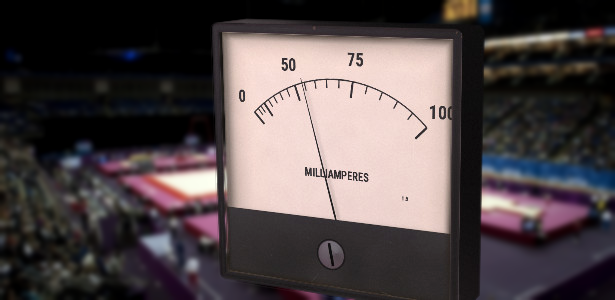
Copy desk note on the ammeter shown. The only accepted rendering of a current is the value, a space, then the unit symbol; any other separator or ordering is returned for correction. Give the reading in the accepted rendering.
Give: 55 mA
